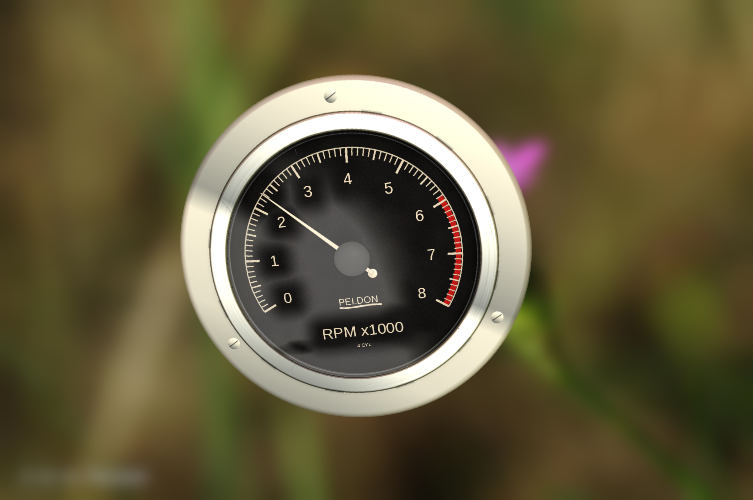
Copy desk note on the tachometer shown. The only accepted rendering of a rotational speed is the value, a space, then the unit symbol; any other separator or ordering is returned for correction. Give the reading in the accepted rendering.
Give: 2300 rpm
